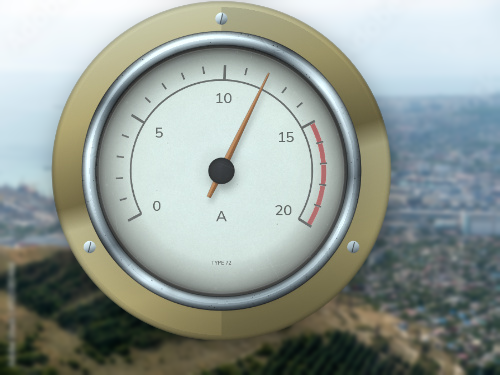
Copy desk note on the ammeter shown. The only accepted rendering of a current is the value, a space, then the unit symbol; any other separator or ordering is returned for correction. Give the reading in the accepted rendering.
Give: 12 A
